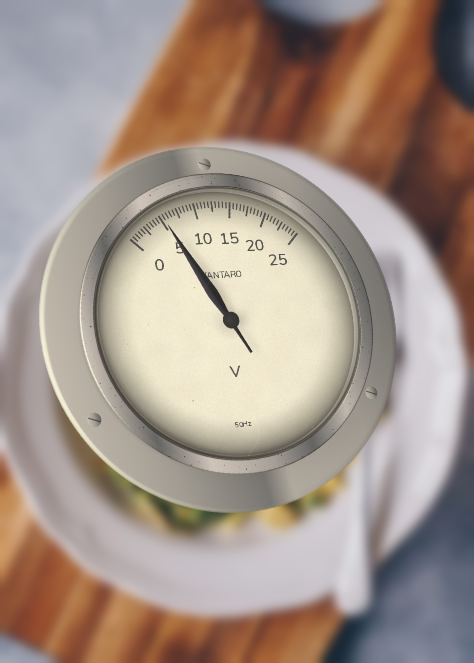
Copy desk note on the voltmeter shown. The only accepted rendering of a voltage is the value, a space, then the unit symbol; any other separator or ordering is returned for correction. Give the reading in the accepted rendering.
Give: 5 V
